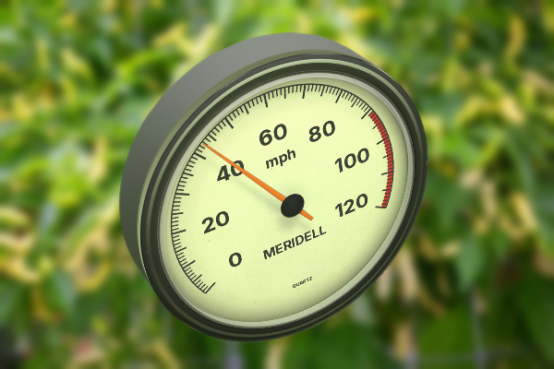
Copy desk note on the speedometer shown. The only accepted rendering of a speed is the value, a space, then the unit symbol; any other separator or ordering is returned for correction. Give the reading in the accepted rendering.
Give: 43 mph
